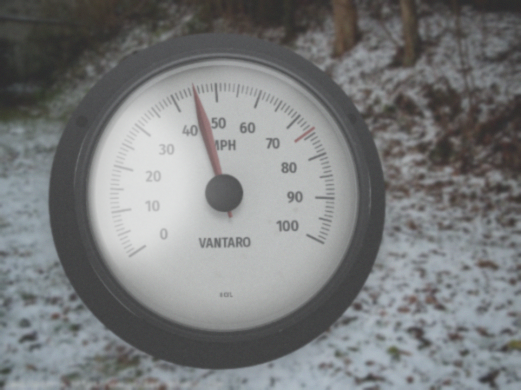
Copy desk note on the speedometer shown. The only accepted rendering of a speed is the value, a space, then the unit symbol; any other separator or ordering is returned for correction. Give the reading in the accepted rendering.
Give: 45 mph
